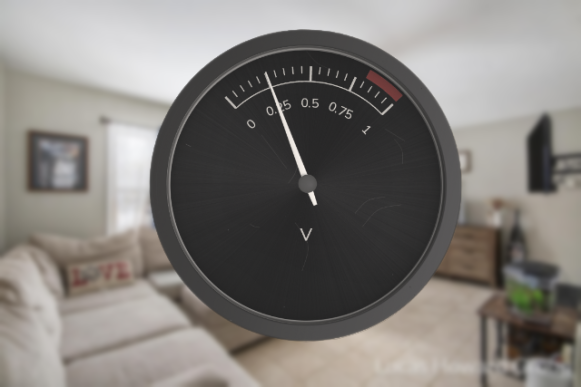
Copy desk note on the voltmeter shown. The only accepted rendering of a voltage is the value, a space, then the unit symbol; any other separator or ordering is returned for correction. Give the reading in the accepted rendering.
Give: 0.25 V
